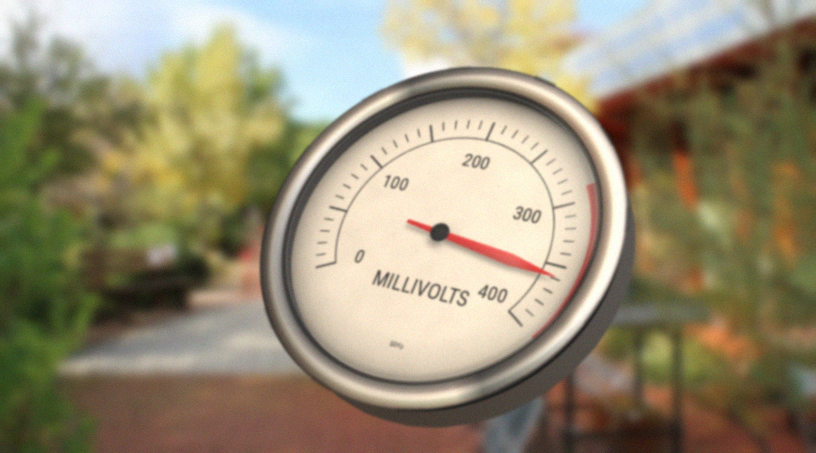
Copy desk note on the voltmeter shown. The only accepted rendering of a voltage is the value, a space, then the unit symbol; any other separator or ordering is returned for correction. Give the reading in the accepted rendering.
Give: 360 mV
